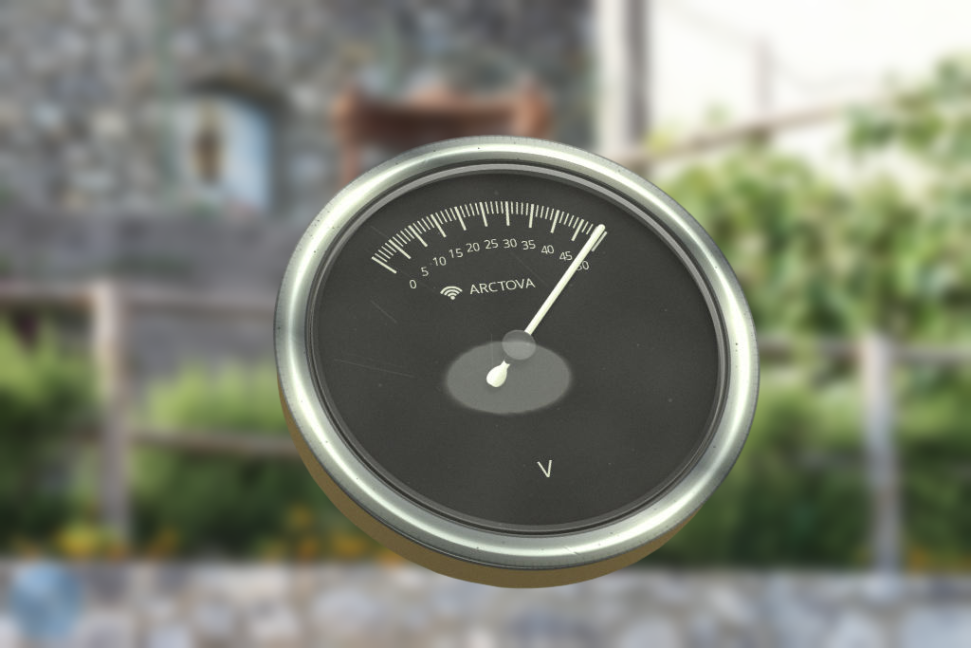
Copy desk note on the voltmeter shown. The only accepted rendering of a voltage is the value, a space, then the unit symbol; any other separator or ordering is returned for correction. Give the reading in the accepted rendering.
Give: 49 V
